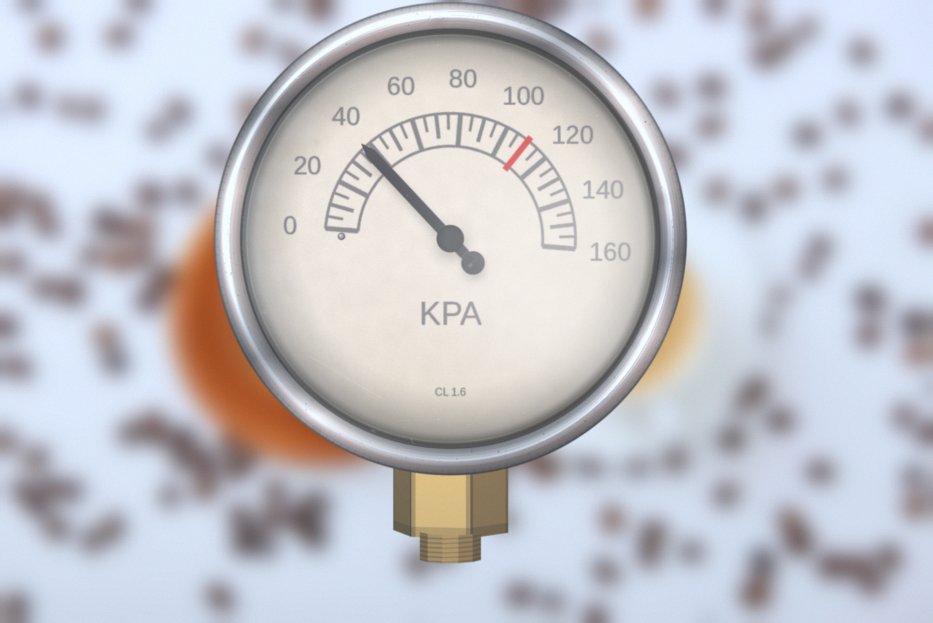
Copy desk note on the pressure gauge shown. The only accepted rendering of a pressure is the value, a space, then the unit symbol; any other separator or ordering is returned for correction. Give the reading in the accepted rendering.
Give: 37.5 kPa
